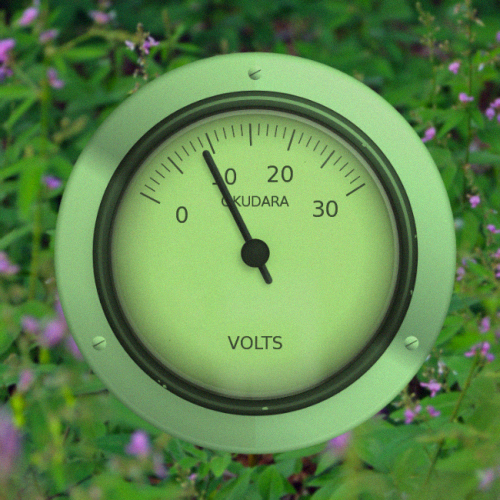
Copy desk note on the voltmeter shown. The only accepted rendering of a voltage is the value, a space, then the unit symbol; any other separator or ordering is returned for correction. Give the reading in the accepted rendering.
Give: 9 V
